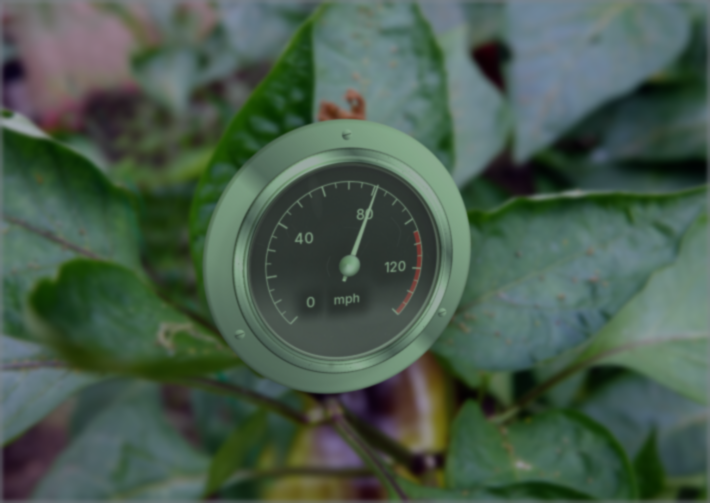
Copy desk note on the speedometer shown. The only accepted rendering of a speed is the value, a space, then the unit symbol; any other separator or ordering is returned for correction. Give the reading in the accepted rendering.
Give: 80 mph
